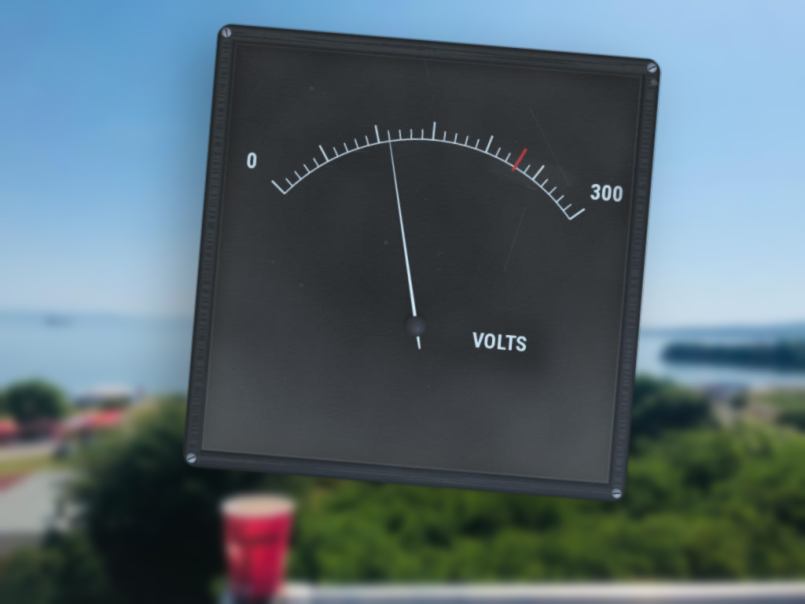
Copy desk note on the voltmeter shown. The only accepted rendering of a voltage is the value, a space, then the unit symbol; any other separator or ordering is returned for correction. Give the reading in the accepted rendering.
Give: 110 V
